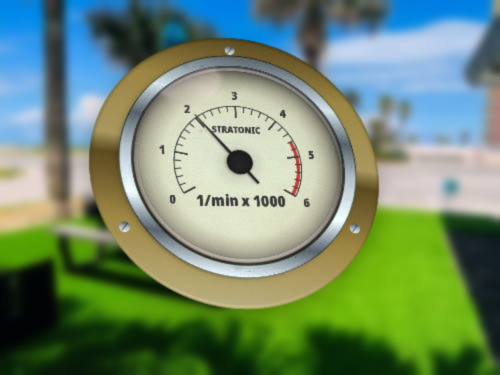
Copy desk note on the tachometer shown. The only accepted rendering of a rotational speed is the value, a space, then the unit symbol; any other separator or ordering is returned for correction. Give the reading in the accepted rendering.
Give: 2000 rpm
